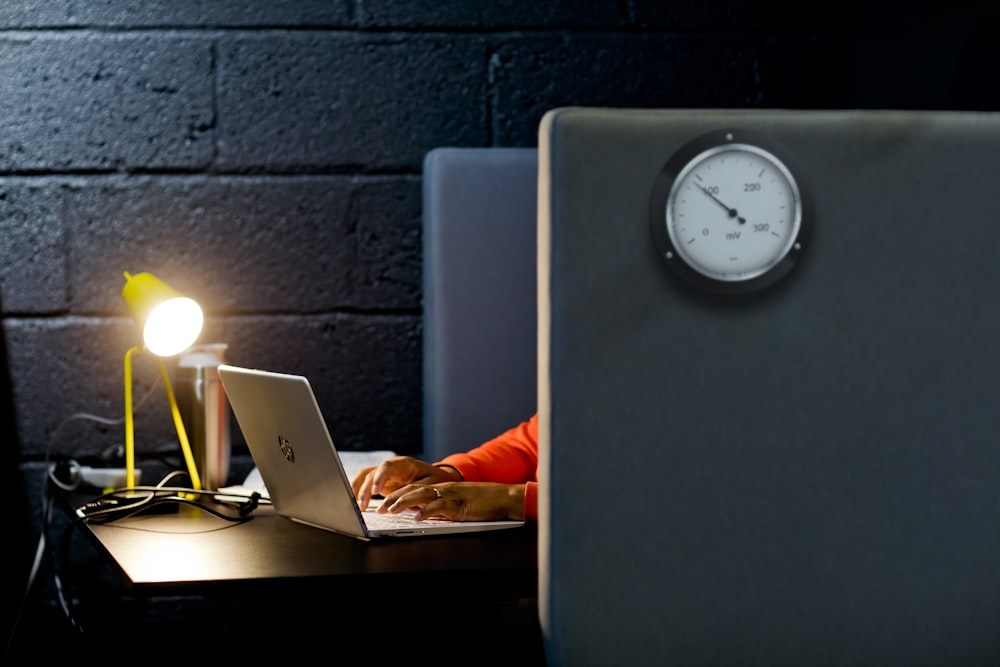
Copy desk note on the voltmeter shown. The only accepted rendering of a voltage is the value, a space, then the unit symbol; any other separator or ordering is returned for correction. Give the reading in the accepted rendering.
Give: 90 mV
